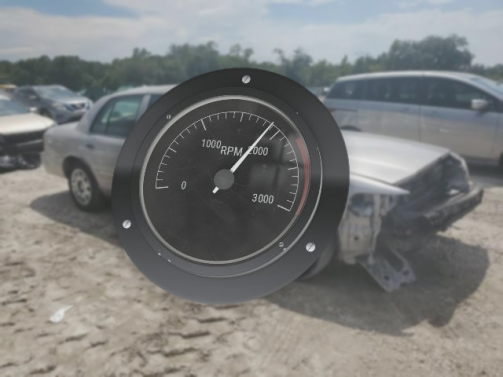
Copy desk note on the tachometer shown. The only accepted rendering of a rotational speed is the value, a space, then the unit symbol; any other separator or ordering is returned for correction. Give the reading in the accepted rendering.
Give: 1900 rpm
